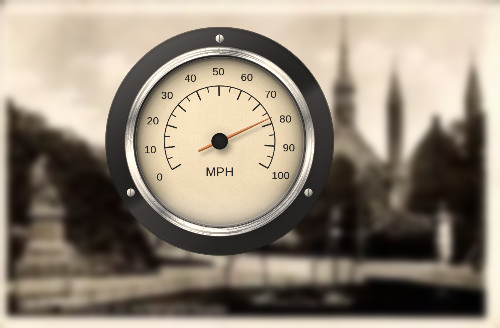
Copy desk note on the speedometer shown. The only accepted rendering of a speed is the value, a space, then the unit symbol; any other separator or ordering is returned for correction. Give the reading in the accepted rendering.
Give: 77.5 mph
